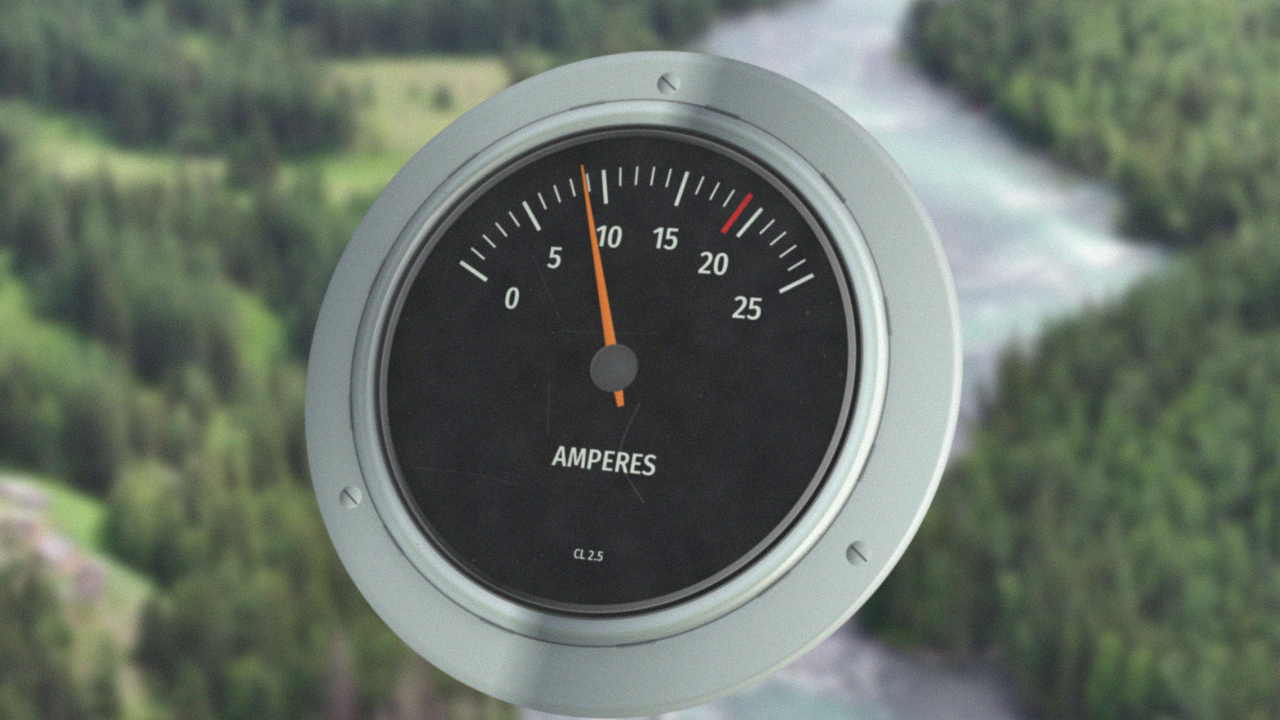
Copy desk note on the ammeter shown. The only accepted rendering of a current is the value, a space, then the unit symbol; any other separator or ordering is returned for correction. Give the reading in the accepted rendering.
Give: 9 A
